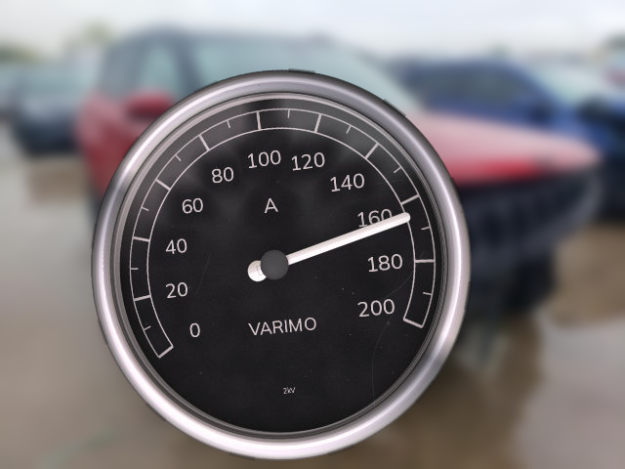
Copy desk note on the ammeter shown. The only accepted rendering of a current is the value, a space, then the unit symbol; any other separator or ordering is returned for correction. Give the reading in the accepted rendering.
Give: 165 A
